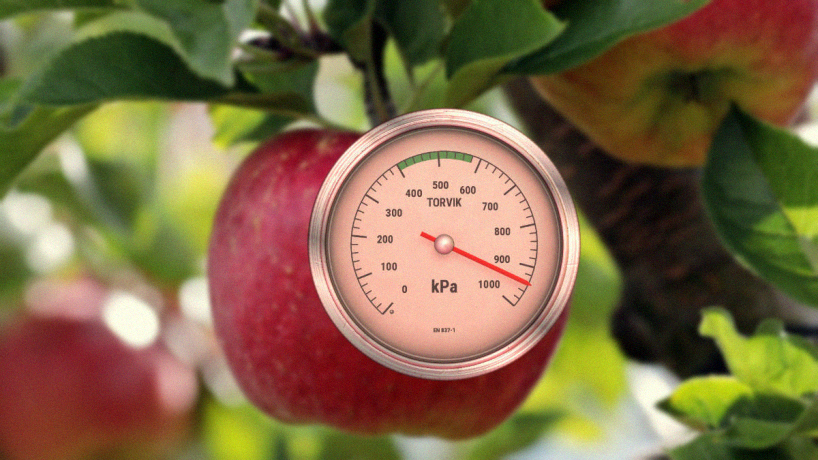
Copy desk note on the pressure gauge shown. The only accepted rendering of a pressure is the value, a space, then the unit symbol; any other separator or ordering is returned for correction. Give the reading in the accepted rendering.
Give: 940 kPa
